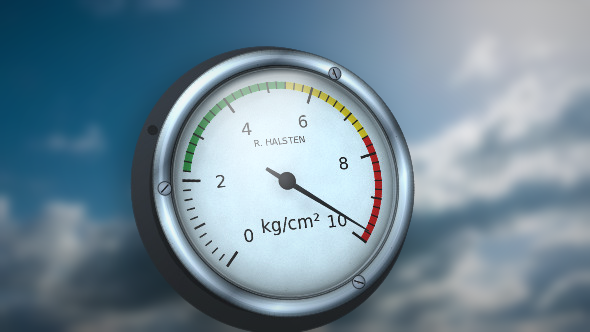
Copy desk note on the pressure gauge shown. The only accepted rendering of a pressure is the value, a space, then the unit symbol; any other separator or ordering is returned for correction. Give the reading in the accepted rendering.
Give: 9.8 kg/cm²
